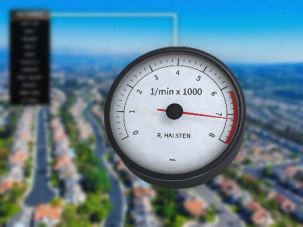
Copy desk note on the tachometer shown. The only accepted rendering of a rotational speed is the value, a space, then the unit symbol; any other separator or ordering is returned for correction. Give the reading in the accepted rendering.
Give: 7200 rpm
